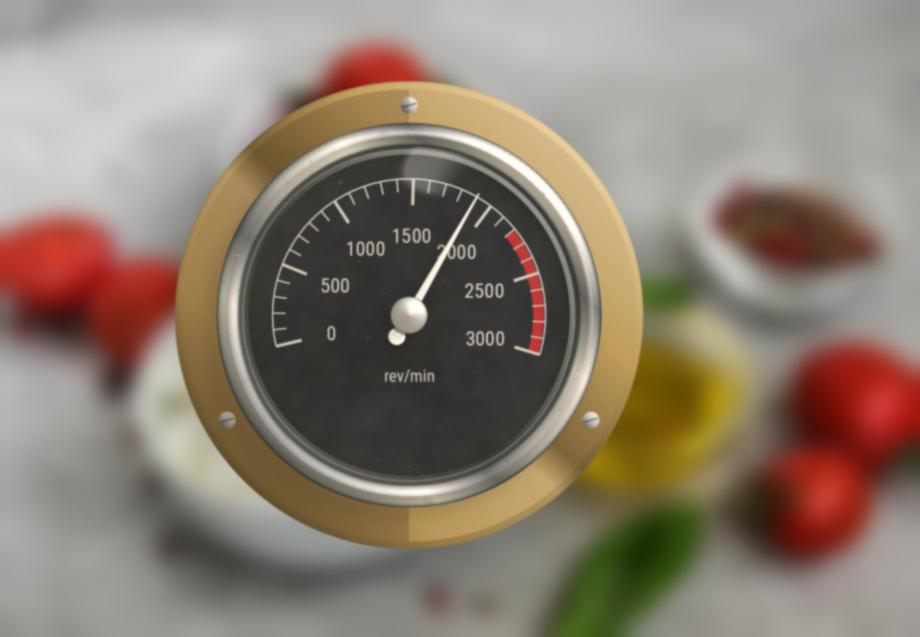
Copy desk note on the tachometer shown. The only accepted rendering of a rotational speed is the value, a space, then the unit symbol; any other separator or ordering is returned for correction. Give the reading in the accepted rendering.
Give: 1900 rpm
